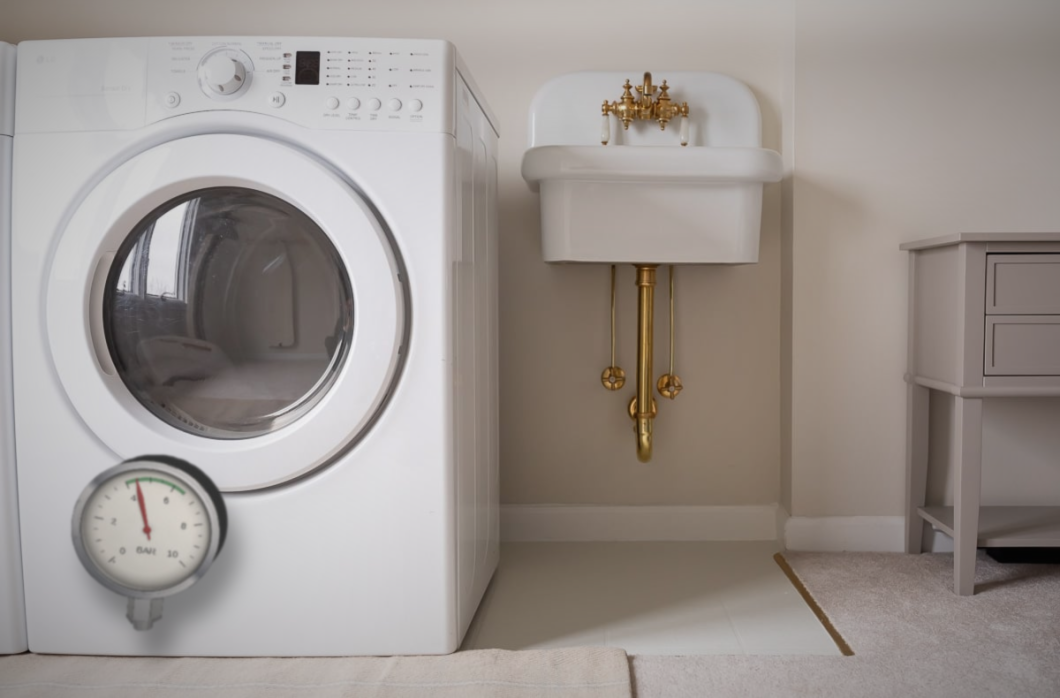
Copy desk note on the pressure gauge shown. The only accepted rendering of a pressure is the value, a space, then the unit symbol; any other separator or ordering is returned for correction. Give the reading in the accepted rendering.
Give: 4.5 bar
